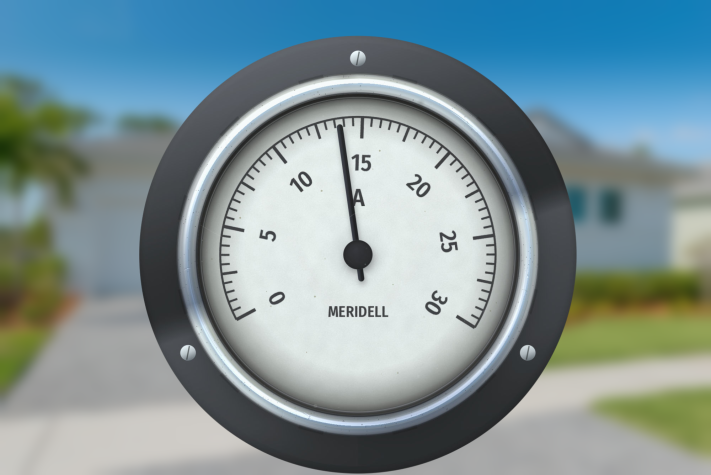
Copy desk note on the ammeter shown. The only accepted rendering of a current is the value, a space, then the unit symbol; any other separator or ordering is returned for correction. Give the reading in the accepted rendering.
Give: 13.75 A
